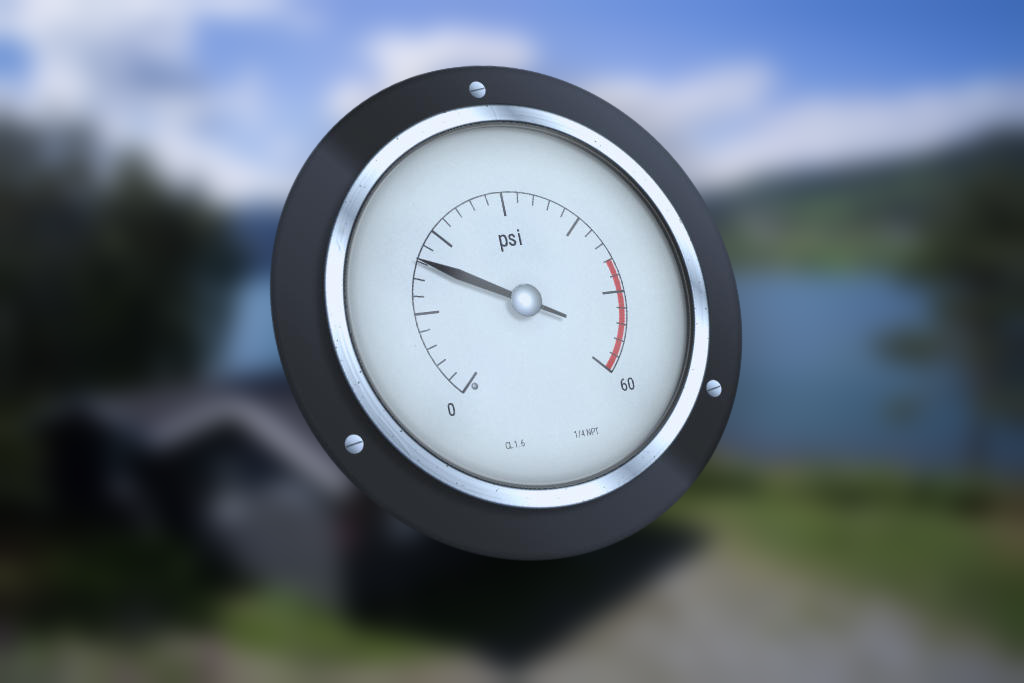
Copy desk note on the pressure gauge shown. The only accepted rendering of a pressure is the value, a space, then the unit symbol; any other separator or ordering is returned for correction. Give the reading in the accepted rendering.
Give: 16 psi
